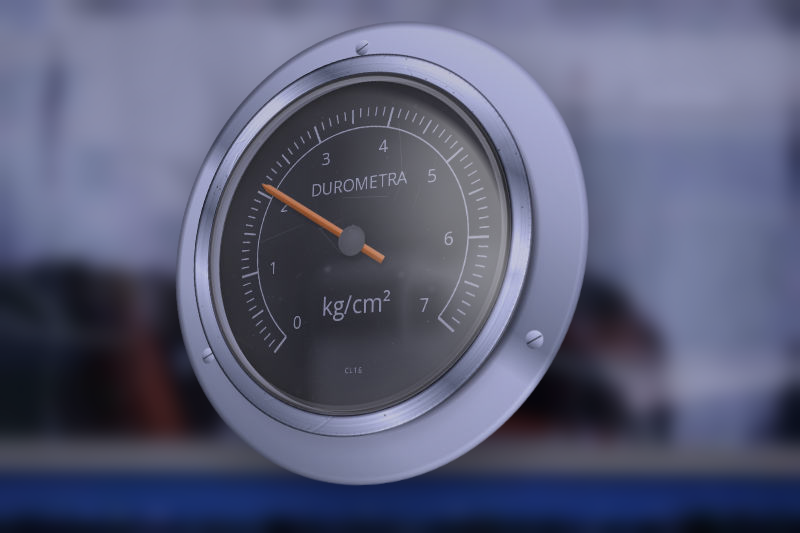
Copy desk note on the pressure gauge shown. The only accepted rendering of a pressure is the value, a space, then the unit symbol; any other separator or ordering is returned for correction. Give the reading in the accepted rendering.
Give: 2.1 kg/cm²
